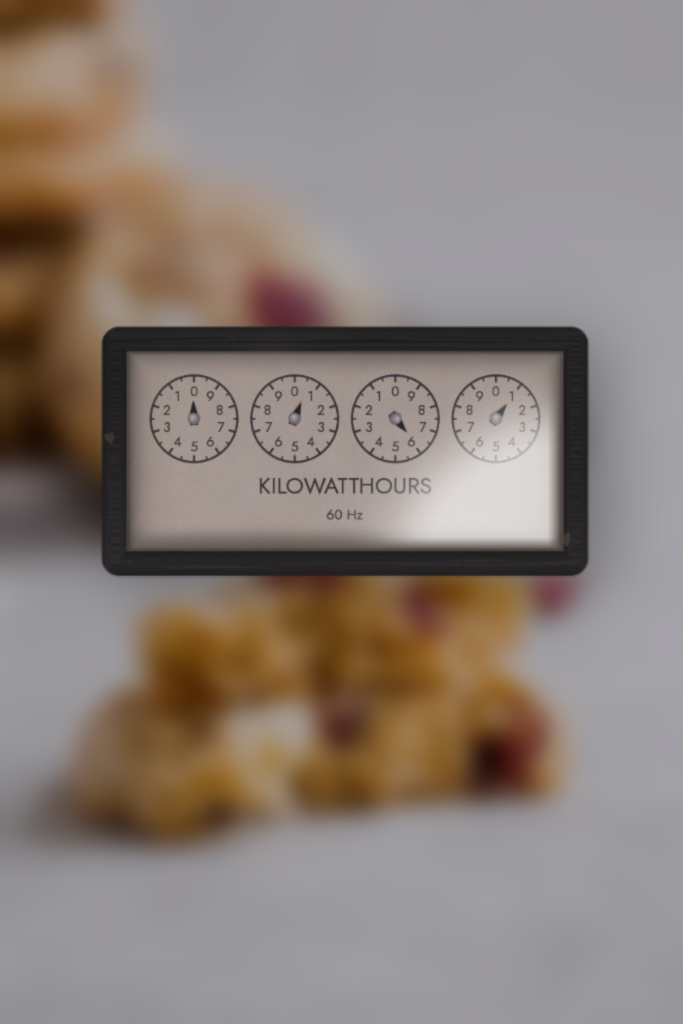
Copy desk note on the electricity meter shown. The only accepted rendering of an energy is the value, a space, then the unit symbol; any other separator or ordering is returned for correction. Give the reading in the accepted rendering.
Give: 61 kWh
